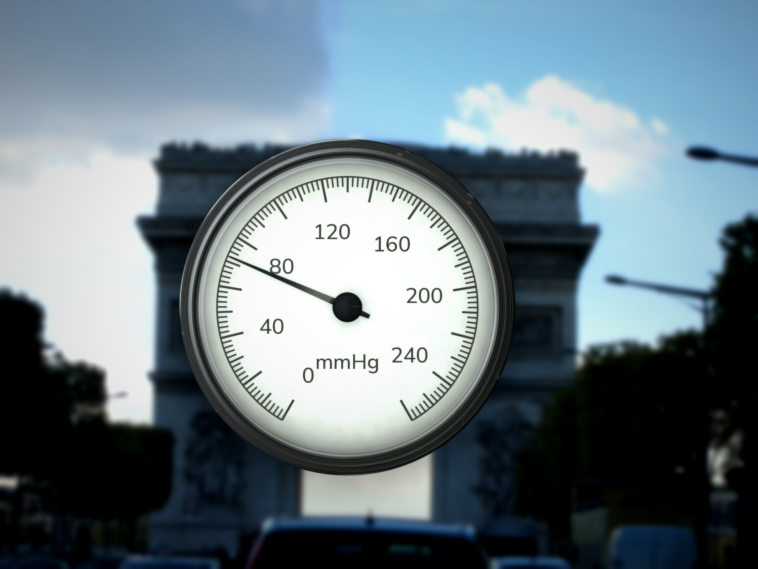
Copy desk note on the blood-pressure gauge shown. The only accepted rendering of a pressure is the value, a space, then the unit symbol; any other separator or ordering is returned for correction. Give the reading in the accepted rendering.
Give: 72 mmHg
